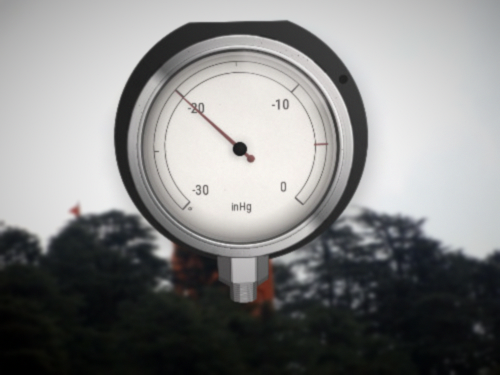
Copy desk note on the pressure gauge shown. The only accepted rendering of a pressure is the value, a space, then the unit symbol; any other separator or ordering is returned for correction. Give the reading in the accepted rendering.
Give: -20 inHg
